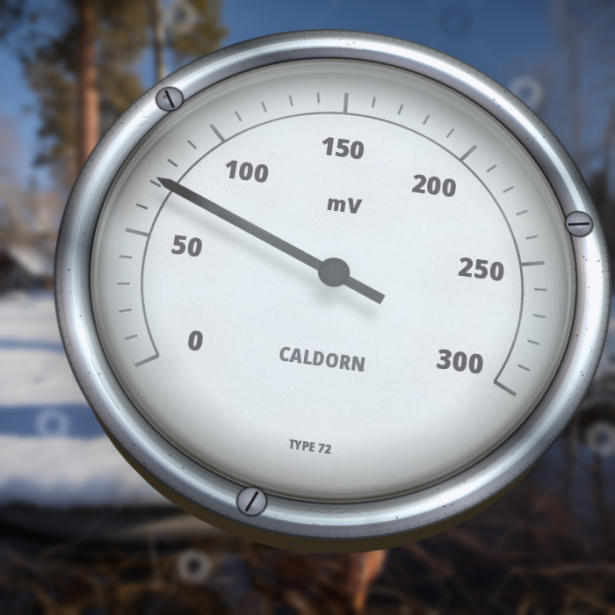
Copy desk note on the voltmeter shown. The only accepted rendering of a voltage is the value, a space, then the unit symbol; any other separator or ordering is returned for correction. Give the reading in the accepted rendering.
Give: 70 mV
